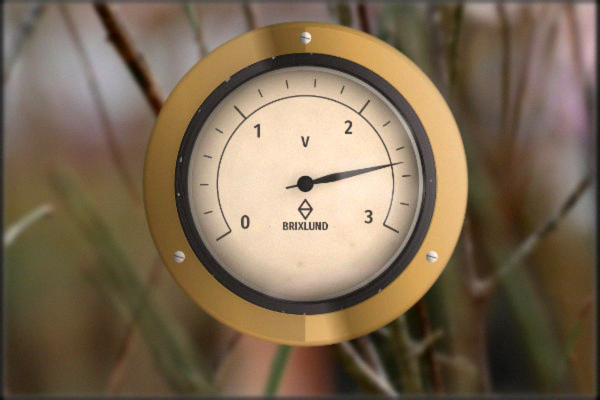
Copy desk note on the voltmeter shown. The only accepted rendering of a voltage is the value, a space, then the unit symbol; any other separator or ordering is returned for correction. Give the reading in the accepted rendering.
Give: 2.5 V
